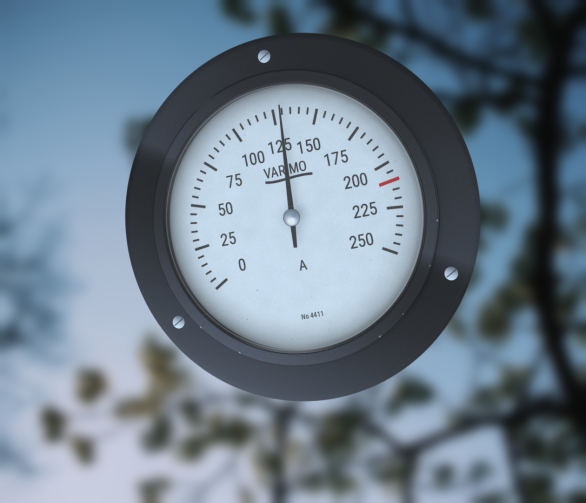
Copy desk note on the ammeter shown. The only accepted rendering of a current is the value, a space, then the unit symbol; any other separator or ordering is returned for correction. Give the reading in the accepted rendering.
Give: 130 A
